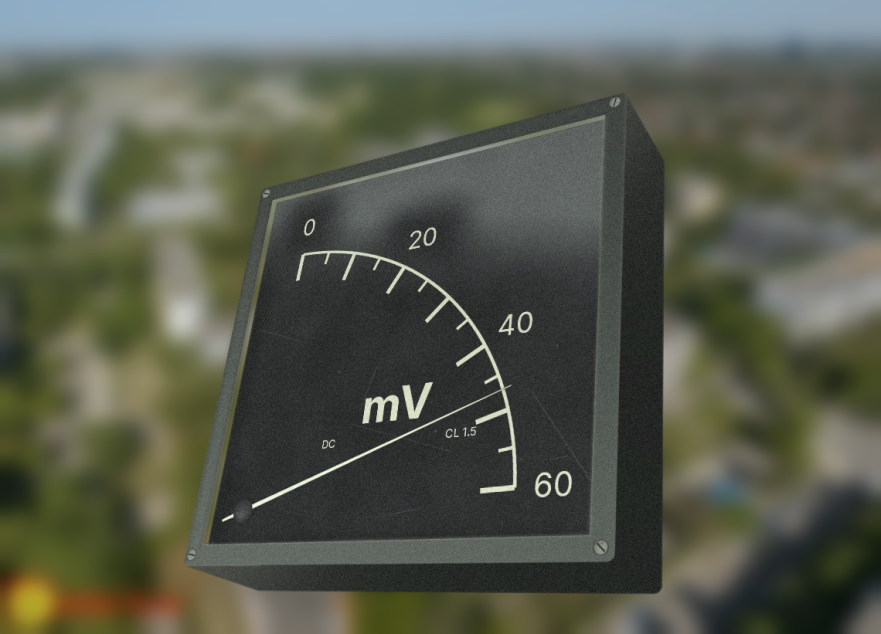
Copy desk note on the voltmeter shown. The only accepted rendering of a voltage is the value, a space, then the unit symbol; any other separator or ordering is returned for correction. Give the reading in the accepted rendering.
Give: 47.5 mV
